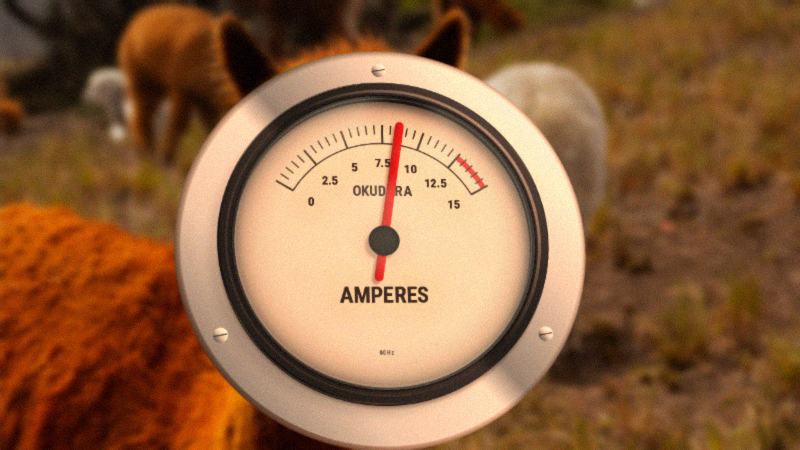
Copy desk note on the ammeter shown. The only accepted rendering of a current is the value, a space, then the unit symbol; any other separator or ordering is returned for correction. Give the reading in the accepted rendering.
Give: 8.5 A
